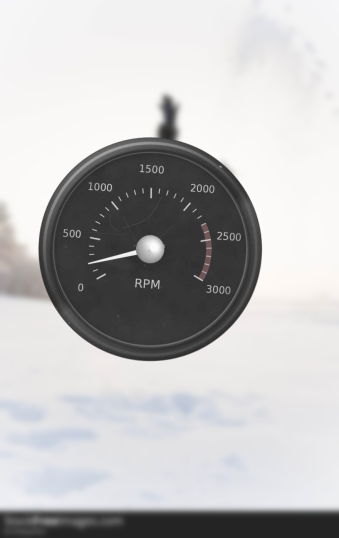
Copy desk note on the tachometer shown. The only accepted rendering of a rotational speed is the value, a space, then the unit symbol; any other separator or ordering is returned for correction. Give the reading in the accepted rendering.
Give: 200 rpm
